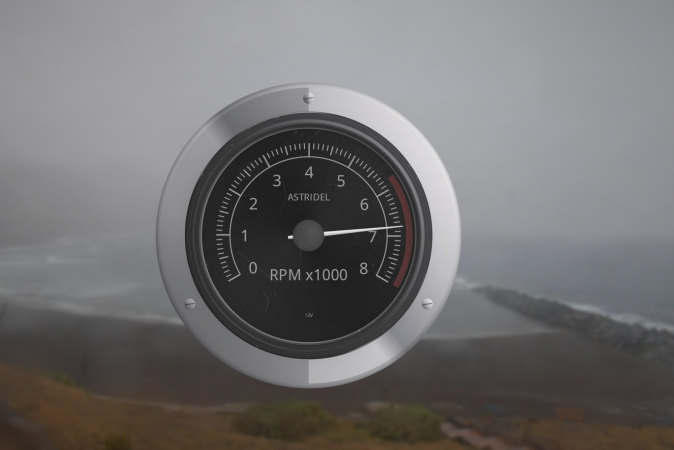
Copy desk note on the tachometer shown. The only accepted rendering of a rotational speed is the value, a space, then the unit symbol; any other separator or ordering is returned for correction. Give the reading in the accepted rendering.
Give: 6800 rpm
